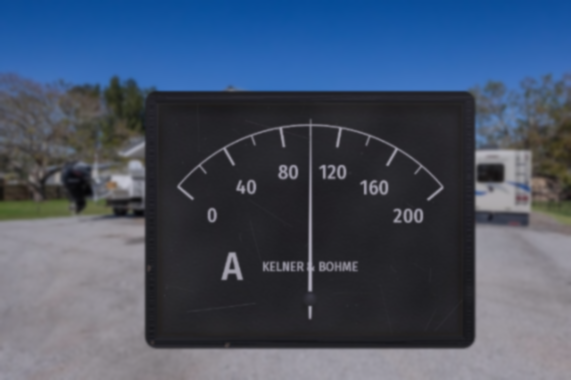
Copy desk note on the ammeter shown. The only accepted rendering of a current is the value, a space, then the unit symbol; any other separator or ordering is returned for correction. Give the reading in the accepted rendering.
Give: 100 A
